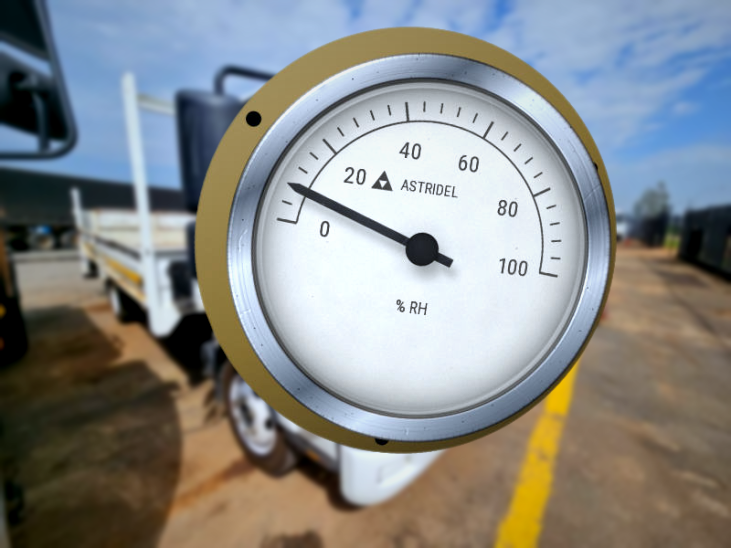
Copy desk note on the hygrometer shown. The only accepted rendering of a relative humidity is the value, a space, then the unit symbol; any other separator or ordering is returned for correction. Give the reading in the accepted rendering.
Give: 8 %
